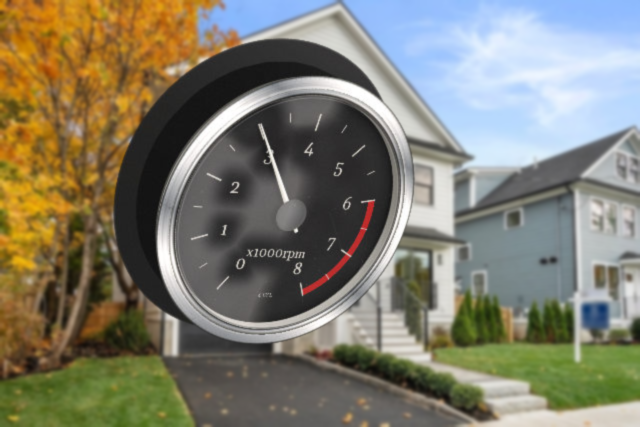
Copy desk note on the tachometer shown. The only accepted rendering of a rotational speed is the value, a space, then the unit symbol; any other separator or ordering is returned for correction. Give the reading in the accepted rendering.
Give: 3000 rpm
